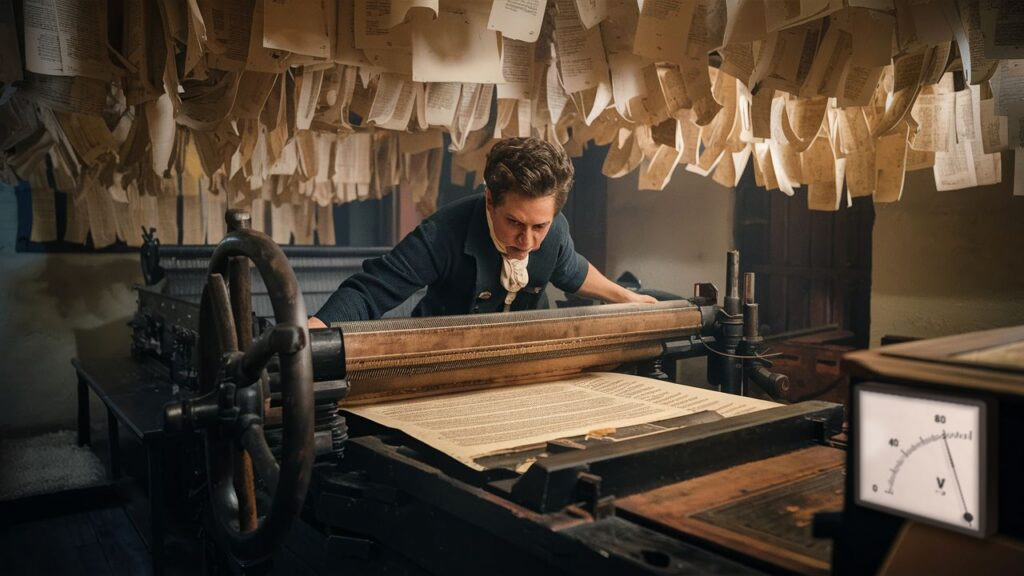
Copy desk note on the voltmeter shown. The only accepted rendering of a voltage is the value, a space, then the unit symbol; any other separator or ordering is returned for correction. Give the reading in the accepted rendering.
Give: 80 V
